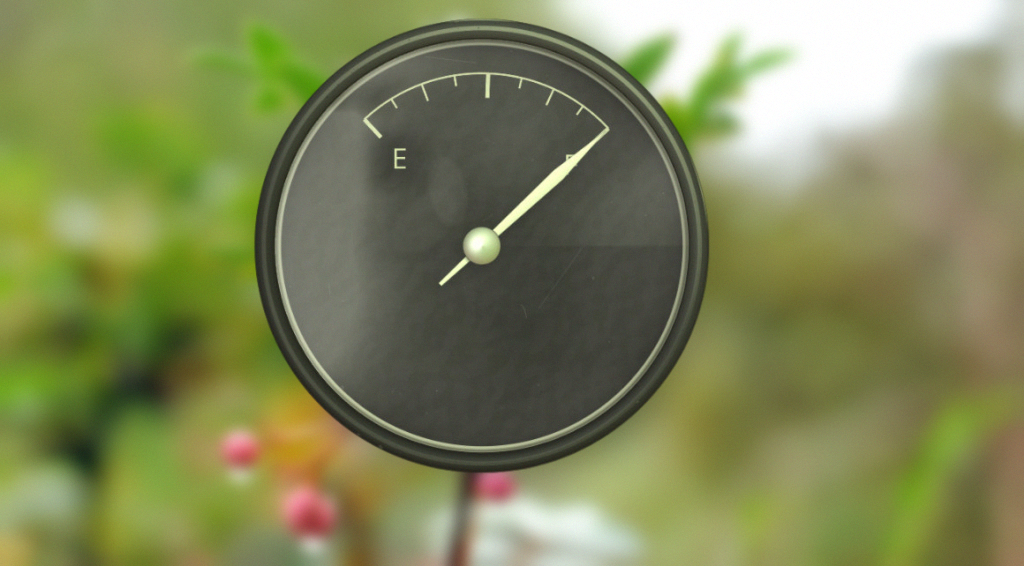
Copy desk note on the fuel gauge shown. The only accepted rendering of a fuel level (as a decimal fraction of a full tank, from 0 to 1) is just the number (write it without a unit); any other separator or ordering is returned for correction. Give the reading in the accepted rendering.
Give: 1
